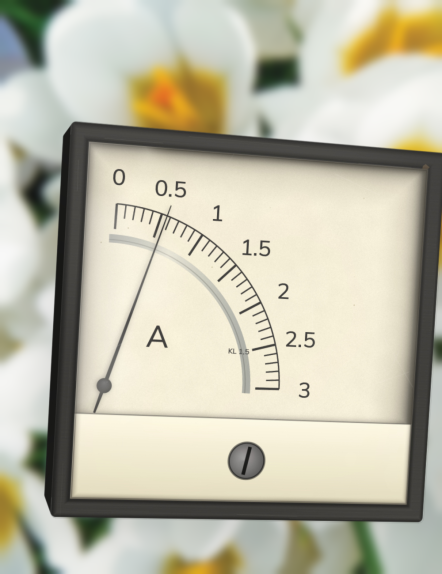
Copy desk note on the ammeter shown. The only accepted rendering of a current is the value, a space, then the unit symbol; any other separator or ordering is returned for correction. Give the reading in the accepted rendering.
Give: 0.55 A
